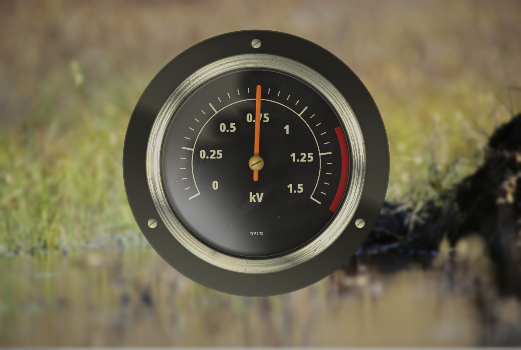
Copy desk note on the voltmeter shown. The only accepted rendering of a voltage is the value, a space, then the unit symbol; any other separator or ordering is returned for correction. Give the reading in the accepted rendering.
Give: 0.75 kV
